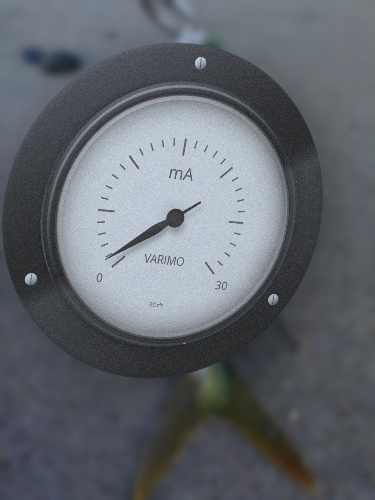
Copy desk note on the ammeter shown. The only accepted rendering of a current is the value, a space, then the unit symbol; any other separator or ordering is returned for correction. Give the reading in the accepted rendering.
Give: 1 mA
